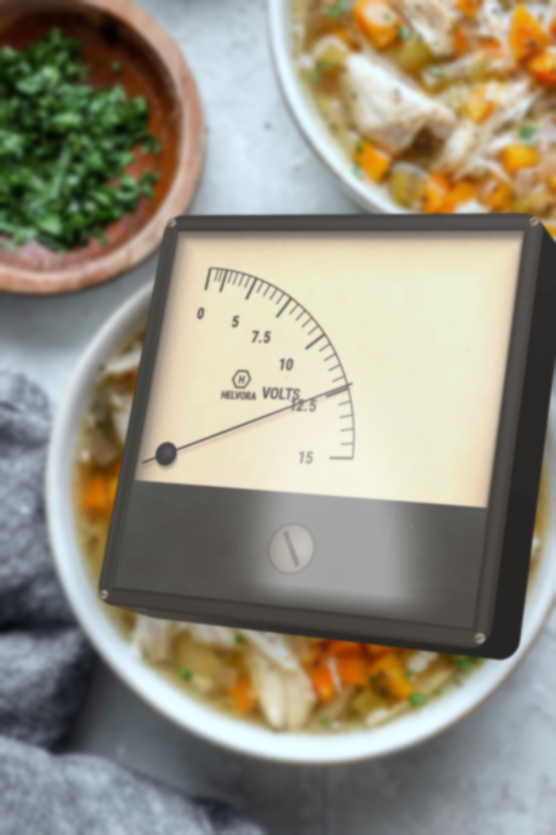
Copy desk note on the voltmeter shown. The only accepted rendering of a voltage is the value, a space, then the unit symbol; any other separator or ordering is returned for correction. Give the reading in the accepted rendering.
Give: 12.5 V
